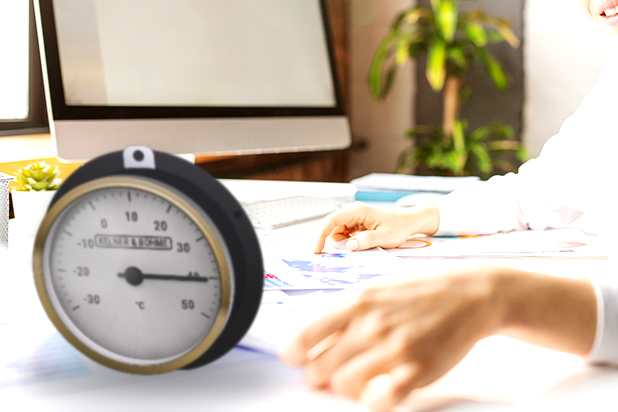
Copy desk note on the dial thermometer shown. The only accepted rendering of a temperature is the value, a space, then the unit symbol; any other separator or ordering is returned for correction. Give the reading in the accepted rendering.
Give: 40 °C
